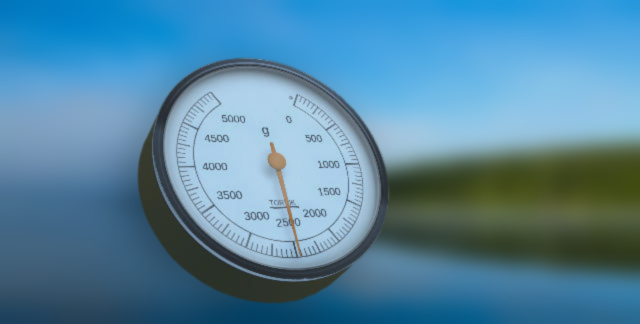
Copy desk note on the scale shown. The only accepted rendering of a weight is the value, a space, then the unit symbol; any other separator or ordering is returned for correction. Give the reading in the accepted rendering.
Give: 2500 g
